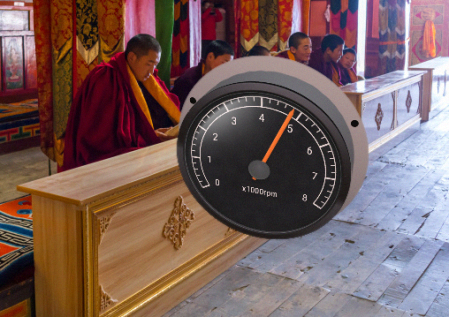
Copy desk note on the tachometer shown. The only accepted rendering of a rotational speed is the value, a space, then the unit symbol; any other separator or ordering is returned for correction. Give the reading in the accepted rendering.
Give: 4800 rpm
